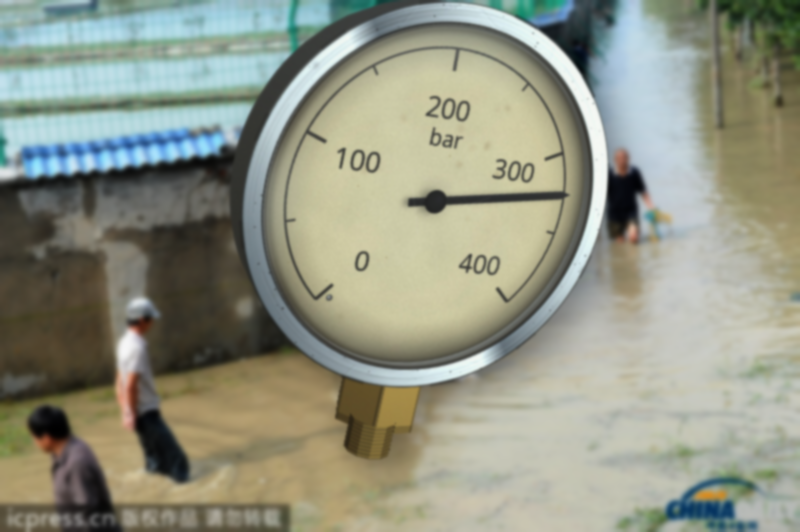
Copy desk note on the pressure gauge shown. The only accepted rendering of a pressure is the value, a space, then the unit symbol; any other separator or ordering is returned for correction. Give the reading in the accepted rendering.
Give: 325 bar
